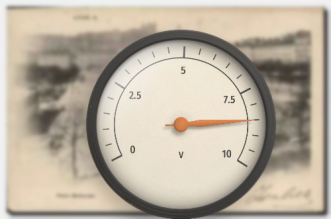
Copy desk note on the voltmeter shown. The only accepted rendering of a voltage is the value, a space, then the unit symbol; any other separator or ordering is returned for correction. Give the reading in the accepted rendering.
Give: 8.5 V
